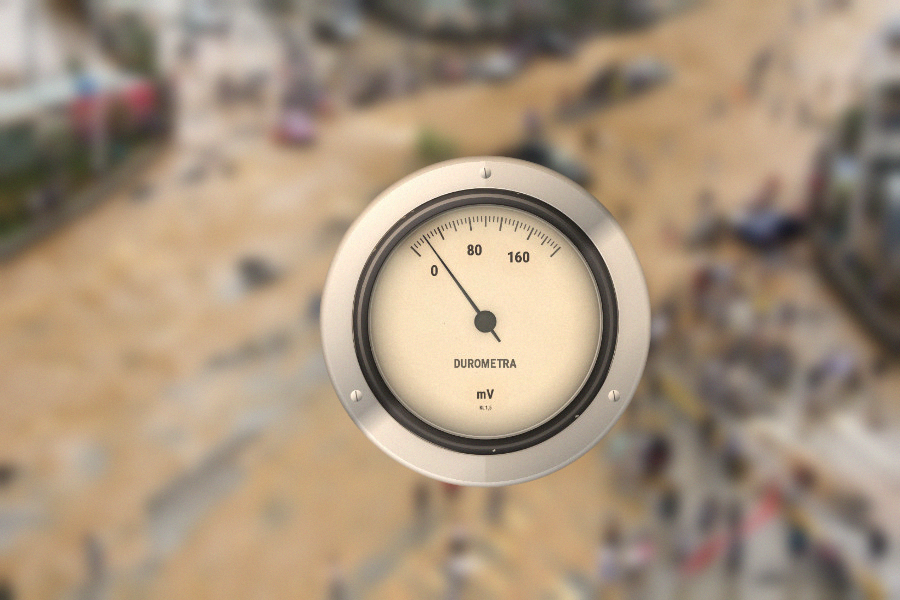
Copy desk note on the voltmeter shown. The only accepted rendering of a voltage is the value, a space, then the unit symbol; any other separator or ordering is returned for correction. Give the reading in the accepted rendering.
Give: 20 mV
